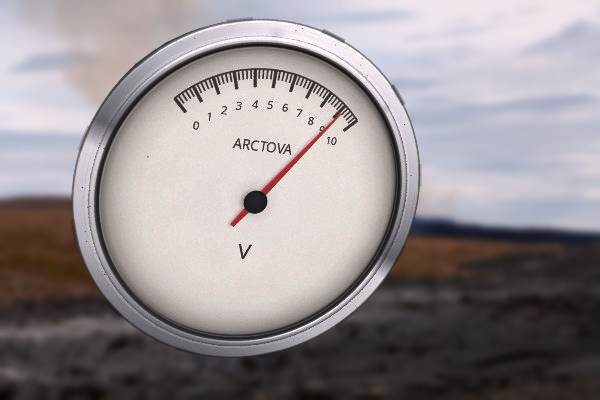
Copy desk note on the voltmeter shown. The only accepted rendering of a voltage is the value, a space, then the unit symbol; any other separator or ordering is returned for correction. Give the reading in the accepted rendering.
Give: 9 V
